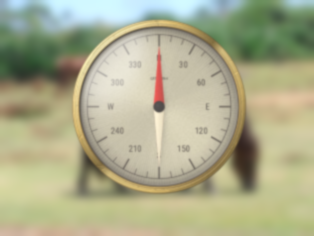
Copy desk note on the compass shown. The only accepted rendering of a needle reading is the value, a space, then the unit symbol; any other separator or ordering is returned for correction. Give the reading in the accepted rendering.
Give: 0 °
